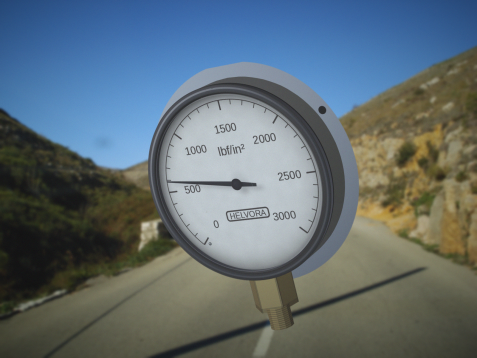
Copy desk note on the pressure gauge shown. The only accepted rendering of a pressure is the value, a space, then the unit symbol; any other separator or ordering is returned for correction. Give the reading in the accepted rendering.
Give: 600 psi
